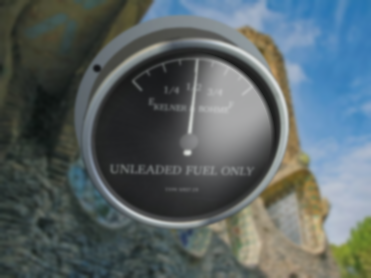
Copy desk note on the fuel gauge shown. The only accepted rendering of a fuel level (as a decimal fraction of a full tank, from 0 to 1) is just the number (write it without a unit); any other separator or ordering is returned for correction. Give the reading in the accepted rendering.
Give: 0.5
